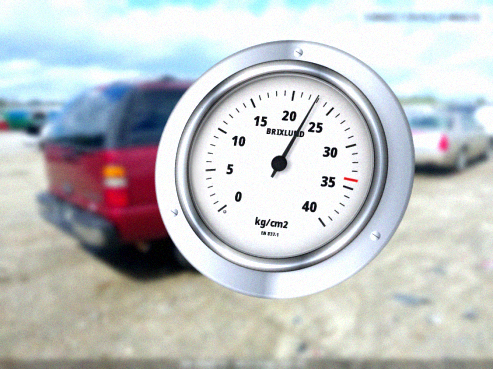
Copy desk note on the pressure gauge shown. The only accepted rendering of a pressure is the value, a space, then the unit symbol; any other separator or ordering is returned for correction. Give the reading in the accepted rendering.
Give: 23 kg/cm²
